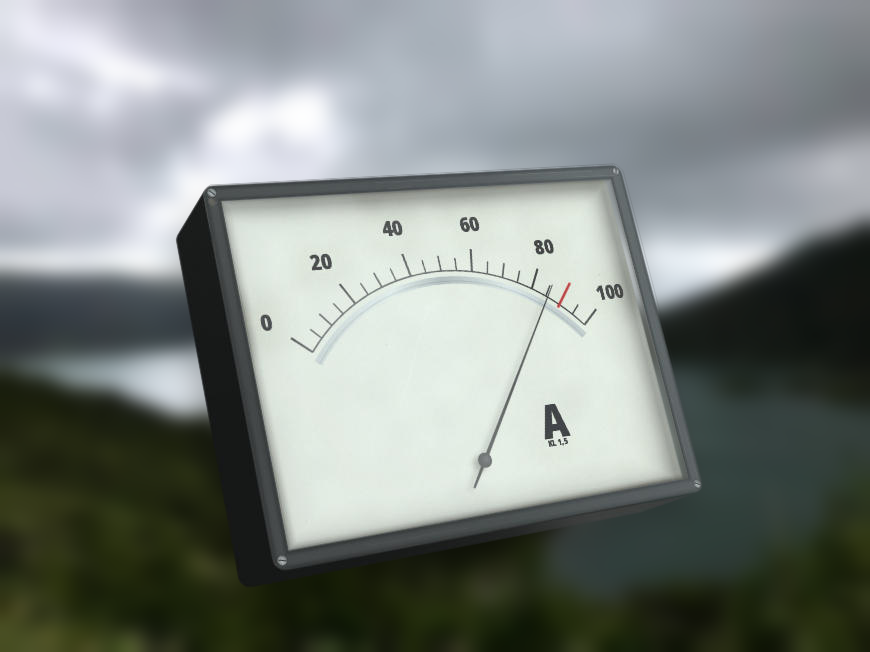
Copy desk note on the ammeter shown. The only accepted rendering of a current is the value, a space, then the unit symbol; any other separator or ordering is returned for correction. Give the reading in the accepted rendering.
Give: 85 A
